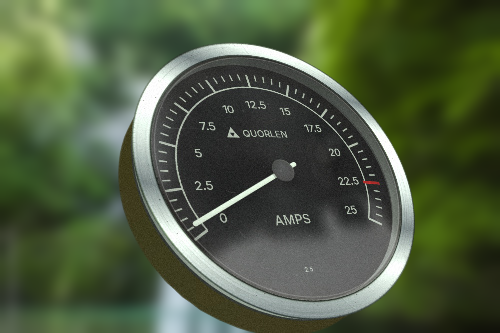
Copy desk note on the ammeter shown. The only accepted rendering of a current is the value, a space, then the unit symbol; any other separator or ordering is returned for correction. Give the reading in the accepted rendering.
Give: 0.5 A
